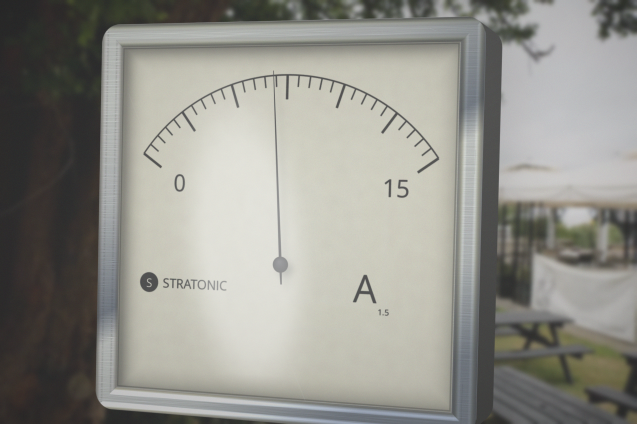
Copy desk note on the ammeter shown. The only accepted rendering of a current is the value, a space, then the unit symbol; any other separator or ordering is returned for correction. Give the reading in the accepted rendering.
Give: 7 A
